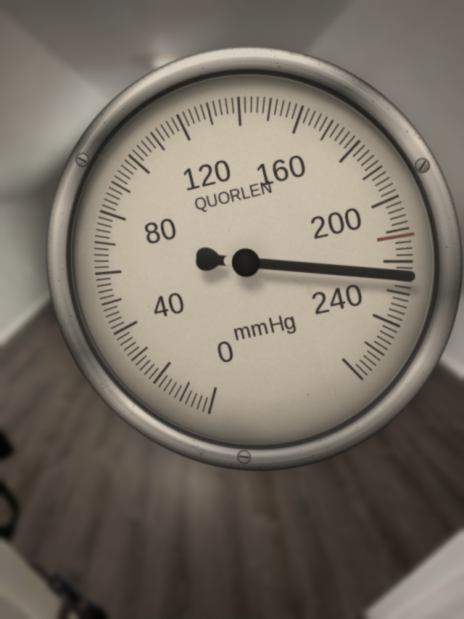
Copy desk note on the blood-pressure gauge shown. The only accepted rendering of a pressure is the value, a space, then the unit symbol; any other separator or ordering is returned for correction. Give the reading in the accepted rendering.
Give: 224 mmHg
